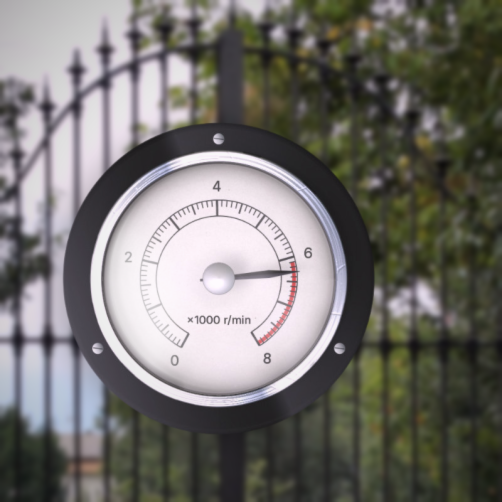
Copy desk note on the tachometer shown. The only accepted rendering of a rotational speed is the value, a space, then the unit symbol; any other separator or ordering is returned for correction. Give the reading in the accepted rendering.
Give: 6300 rpm
